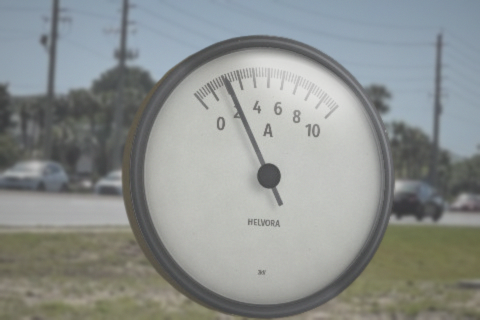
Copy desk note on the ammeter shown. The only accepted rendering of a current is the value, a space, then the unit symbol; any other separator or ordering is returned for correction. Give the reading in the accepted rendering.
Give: 2 A
